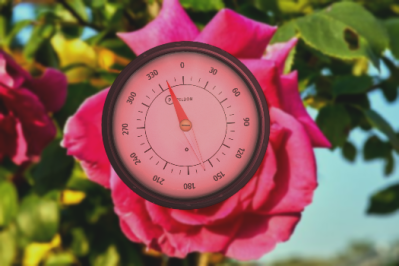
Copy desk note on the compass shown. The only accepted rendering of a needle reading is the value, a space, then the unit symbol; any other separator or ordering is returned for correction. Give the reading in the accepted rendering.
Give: 340 °
